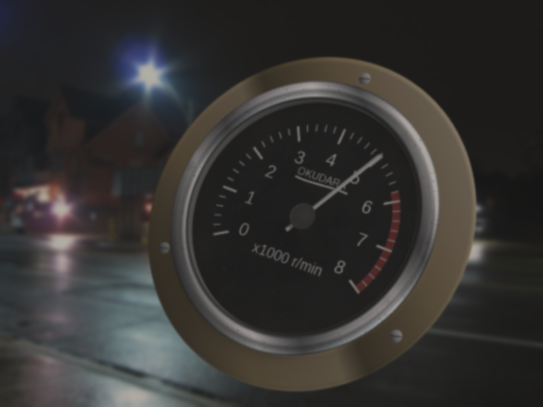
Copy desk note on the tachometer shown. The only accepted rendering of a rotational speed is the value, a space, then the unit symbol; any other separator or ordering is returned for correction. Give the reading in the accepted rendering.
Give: 5000 rpm
